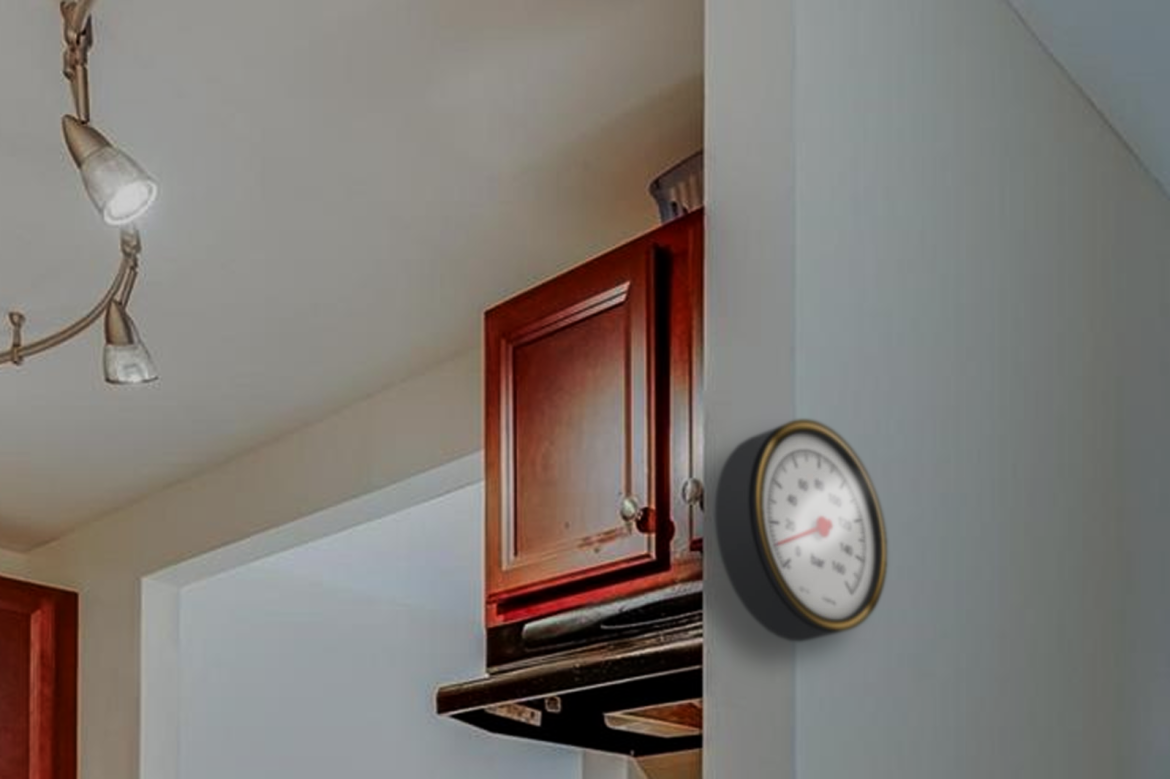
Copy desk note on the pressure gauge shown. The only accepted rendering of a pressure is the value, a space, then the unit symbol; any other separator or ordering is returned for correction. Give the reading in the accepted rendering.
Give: 10 bar
